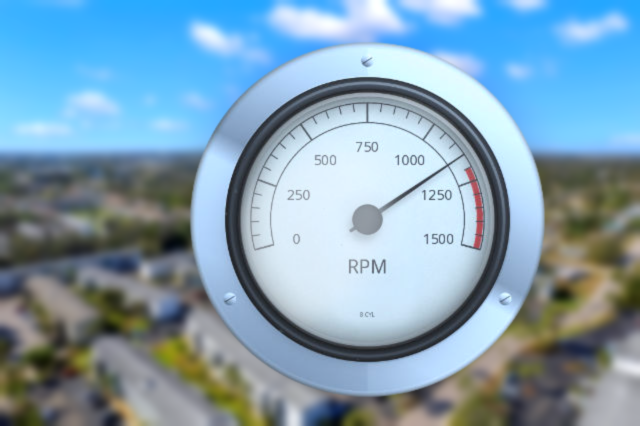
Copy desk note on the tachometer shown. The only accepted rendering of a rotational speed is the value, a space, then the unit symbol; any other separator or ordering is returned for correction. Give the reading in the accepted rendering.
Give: 1150 rpm
